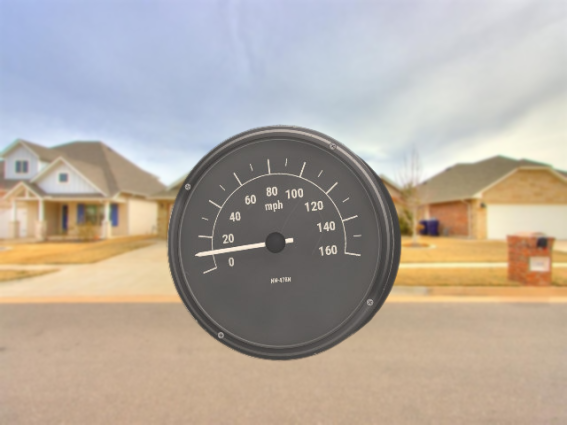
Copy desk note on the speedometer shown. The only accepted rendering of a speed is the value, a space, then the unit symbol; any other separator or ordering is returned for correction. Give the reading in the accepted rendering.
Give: 10 mph
